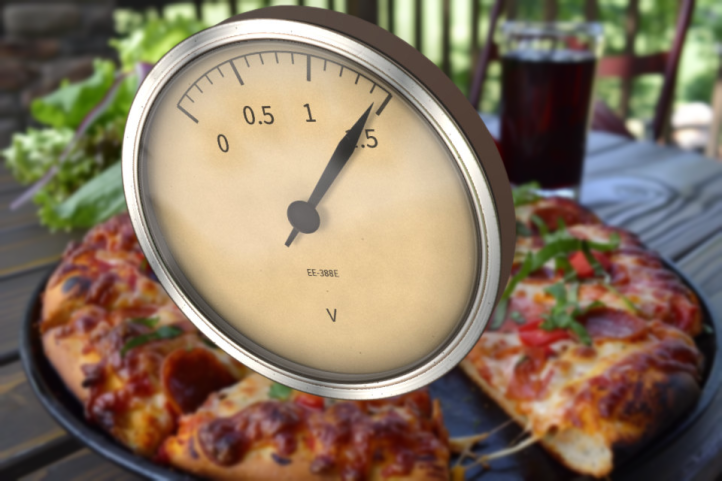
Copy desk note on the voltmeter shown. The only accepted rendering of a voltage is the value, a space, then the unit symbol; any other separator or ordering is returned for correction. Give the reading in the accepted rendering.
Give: 1.45 V
